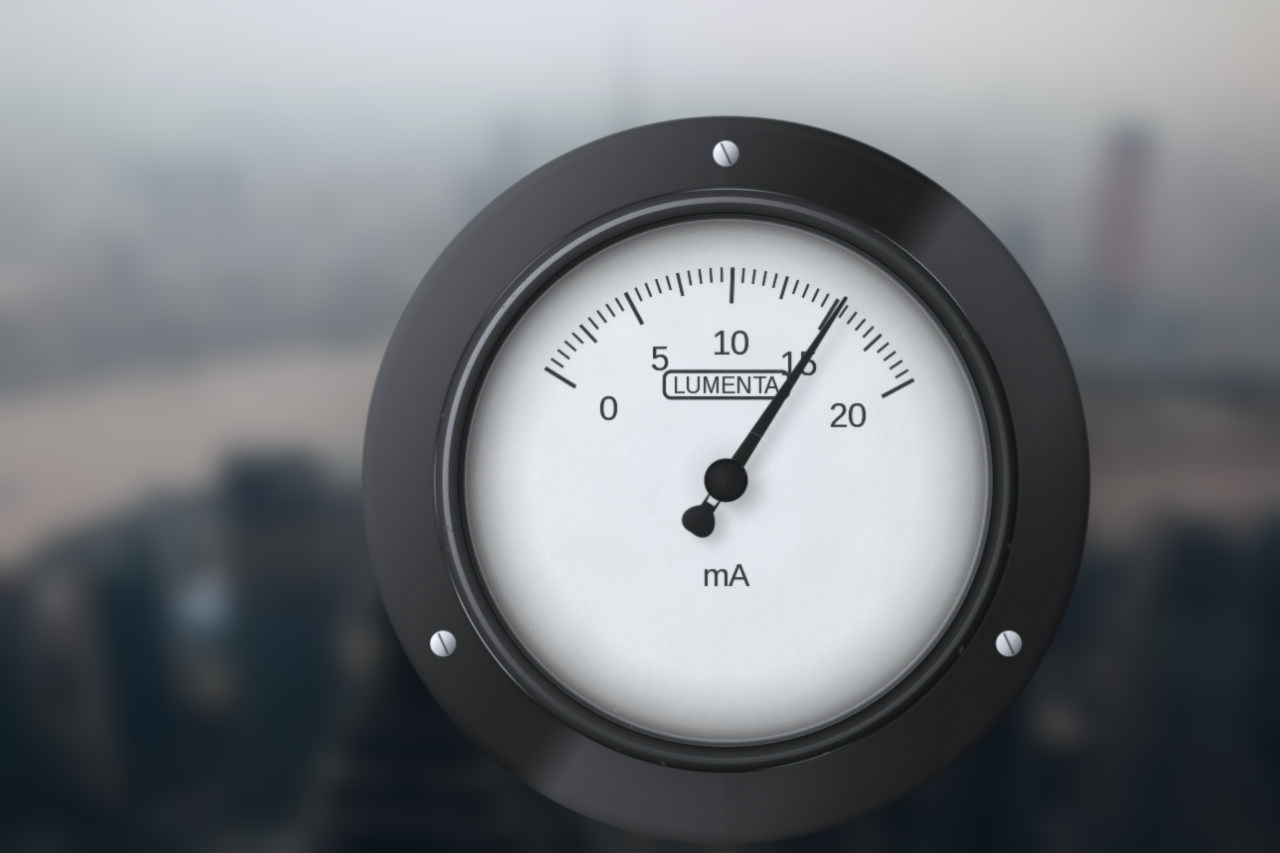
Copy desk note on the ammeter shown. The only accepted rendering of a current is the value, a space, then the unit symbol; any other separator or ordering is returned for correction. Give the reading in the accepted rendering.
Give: 15.25 mA
